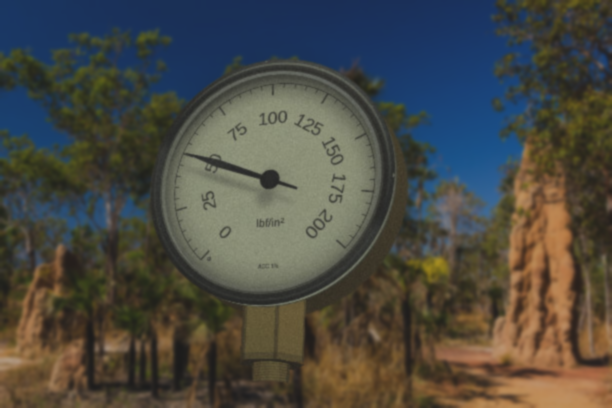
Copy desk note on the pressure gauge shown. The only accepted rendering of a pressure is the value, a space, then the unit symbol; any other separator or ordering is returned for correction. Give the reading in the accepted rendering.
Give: 50 psi
